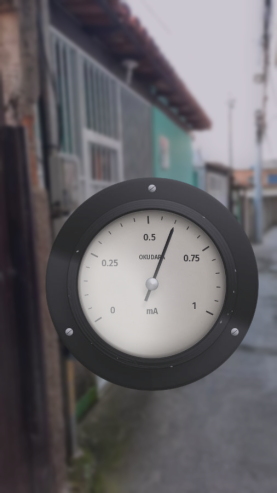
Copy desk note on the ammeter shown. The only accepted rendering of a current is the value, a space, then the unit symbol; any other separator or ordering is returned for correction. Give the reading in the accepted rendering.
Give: 0.6 mA
